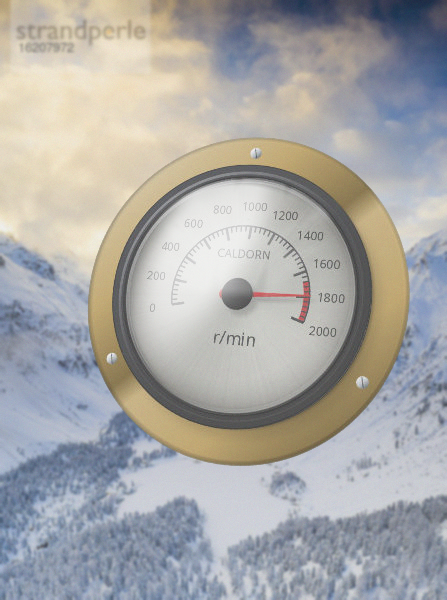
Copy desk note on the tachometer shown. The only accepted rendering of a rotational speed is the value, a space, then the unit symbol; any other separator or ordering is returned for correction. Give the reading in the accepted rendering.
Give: 1800 rpm
